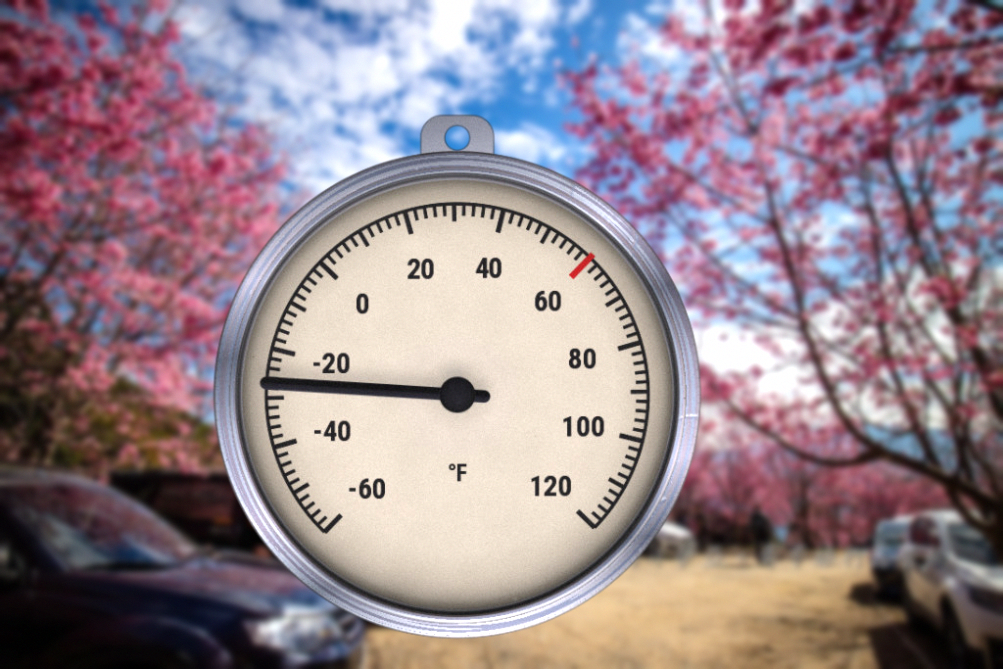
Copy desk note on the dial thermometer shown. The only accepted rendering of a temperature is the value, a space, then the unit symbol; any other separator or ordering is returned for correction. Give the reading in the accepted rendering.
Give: -27 °F
